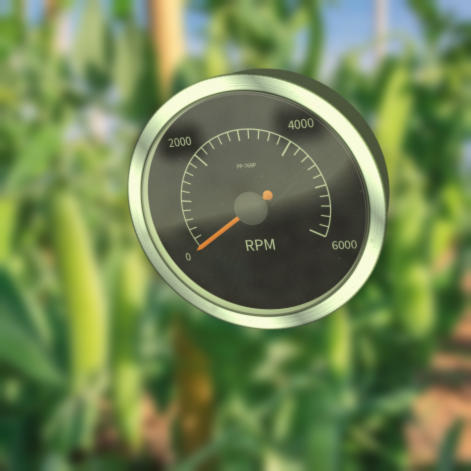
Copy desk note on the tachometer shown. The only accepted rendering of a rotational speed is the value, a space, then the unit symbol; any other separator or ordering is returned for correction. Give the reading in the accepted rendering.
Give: 0 rpm
